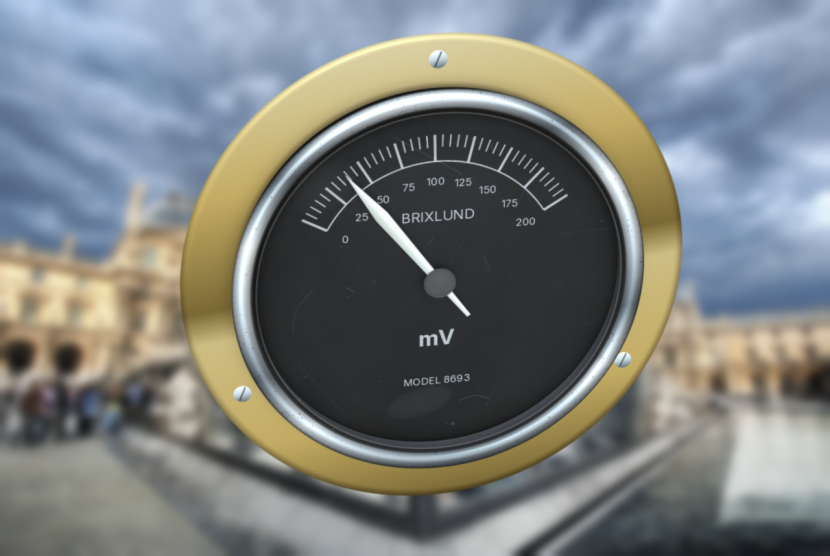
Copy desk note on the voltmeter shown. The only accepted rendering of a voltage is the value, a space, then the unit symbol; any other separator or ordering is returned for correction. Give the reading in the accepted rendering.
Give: 40 mV
